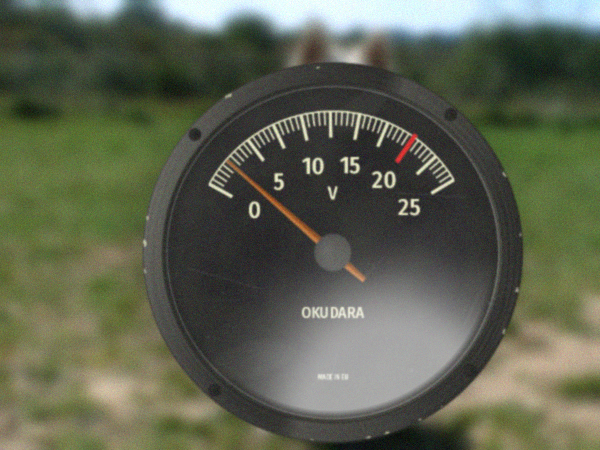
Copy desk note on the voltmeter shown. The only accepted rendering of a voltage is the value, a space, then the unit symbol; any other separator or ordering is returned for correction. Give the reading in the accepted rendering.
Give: 2.5 V
